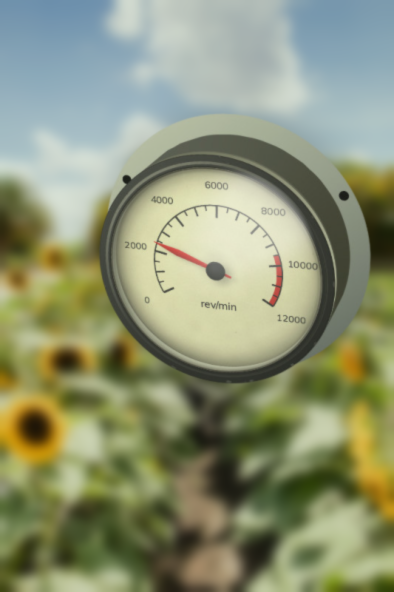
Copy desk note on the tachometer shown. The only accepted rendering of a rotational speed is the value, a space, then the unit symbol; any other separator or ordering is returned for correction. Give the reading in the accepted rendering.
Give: 2500 rpm
